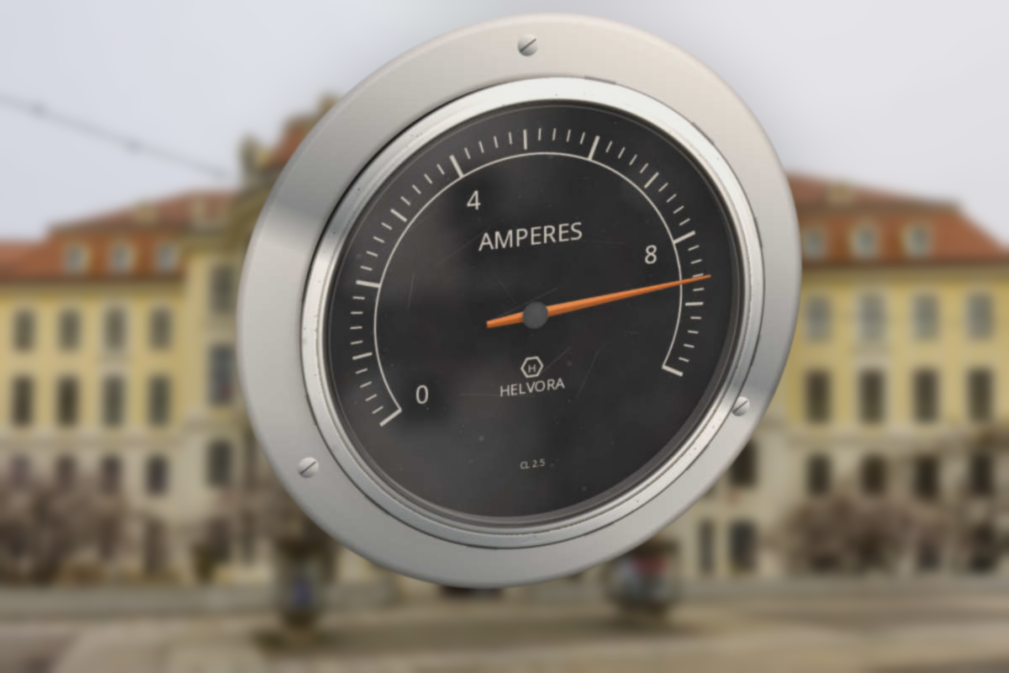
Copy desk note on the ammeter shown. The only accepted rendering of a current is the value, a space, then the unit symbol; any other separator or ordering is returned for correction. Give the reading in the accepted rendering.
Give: 8.6 A
